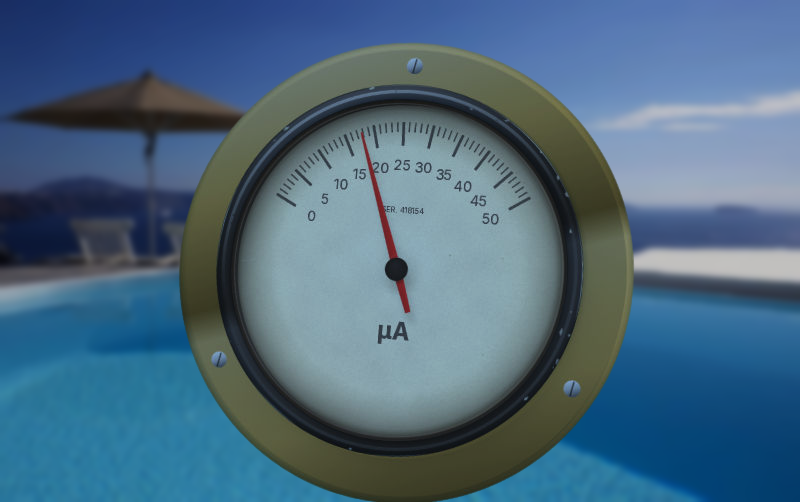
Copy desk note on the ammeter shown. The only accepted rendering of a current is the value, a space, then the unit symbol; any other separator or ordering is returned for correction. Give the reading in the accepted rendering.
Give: 18 µA
